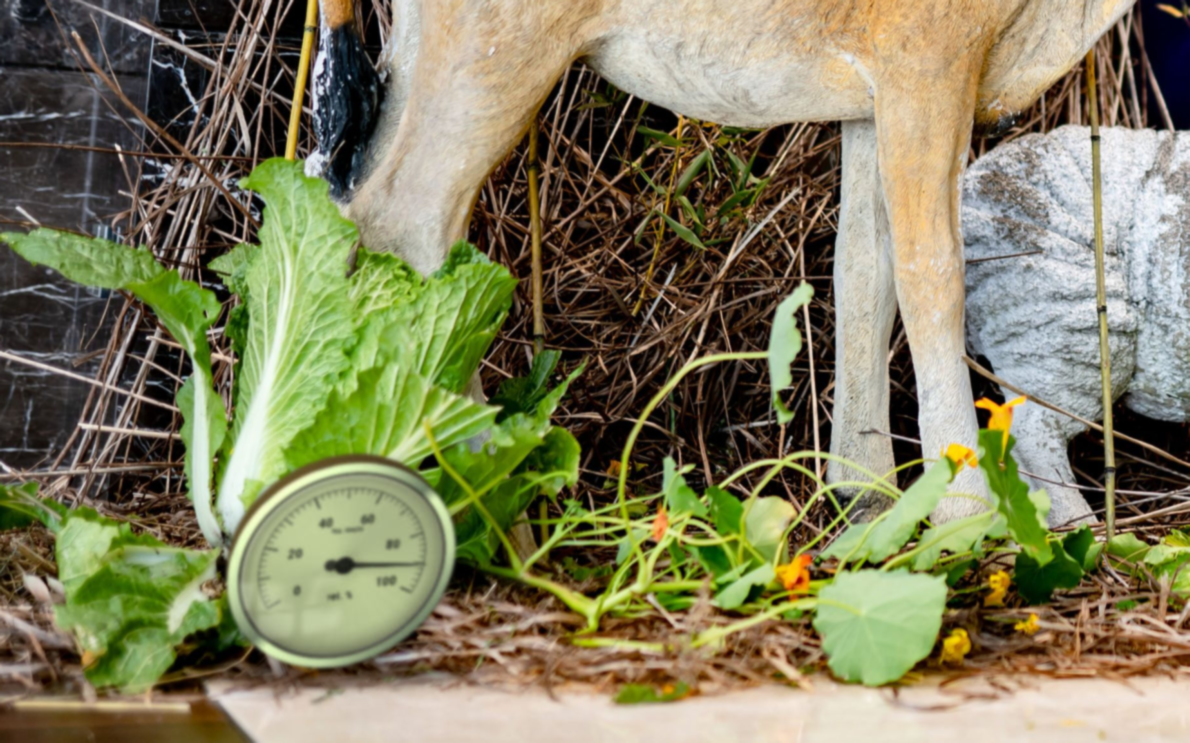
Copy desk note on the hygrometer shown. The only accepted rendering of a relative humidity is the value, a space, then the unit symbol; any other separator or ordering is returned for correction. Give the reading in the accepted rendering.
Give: 90 %
